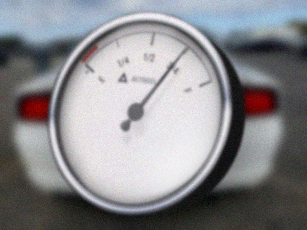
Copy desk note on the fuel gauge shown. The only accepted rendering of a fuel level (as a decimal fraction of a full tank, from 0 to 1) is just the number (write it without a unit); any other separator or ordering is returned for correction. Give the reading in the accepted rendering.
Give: 0.75
